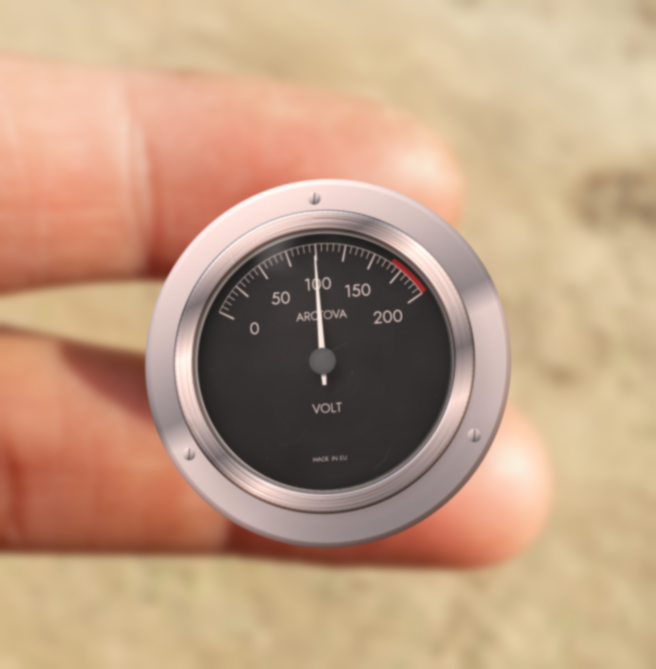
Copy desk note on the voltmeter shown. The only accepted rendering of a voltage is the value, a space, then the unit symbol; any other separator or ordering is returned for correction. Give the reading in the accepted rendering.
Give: 100 V
